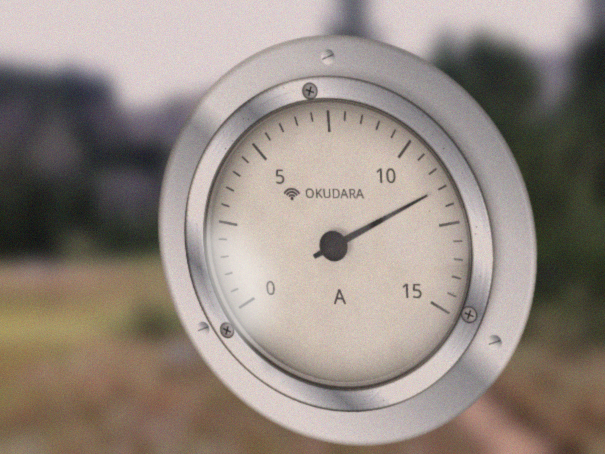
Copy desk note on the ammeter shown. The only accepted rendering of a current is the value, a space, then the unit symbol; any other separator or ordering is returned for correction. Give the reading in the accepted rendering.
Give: 11.5 A
